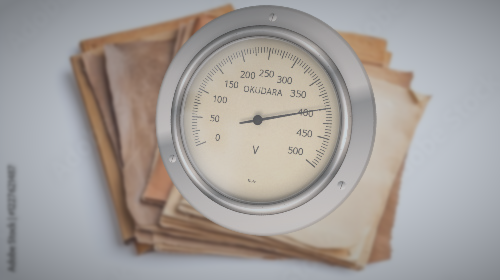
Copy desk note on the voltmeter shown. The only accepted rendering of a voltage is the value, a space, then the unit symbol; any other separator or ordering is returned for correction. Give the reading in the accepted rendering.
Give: 400 V
